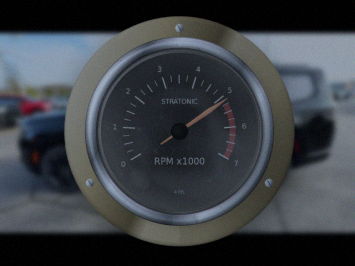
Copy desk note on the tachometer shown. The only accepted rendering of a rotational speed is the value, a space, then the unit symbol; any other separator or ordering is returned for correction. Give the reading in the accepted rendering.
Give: 5125 rpm
